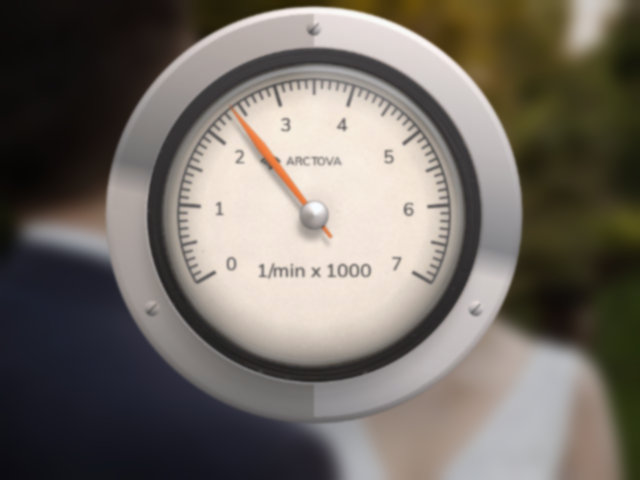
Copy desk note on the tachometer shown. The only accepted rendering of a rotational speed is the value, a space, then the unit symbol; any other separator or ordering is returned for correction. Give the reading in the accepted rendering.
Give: 2400 rpm
